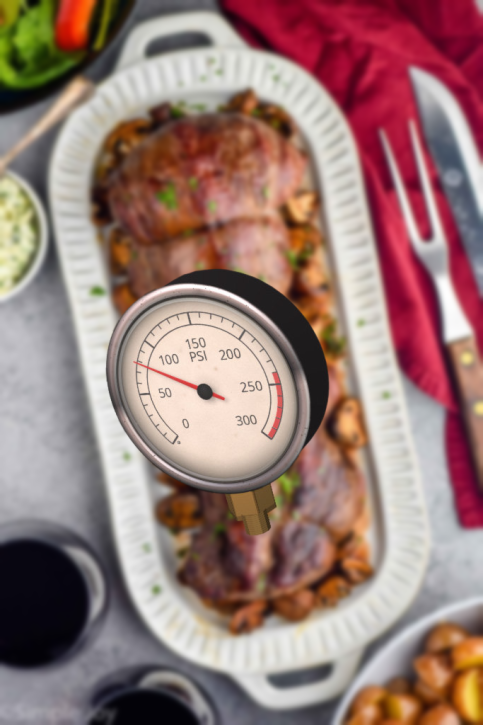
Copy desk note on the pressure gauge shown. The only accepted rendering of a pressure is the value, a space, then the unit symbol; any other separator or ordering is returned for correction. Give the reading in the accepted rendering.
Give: 80 psi
